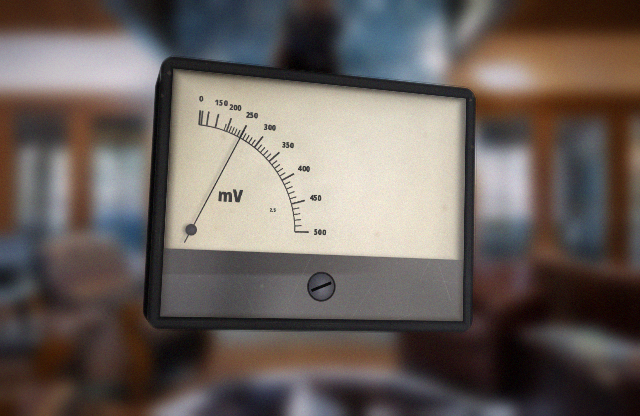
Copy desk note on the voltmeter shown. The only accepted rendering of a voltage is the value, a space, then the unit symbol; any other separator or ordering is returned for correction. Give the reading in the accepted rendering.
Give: 250 mV
